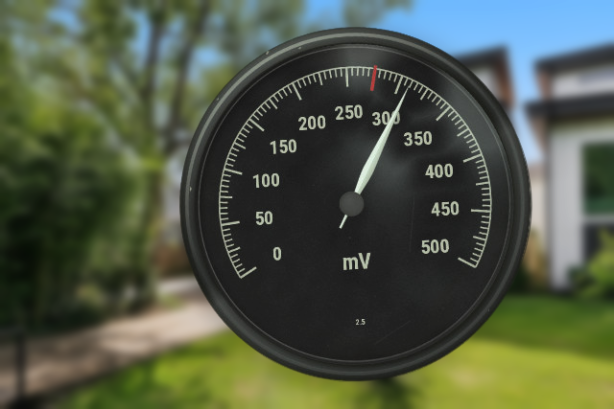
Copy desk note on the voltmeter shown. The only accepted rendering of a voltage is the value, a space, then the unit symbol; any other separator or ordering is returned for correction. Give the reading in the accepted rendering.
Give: 310 mV
